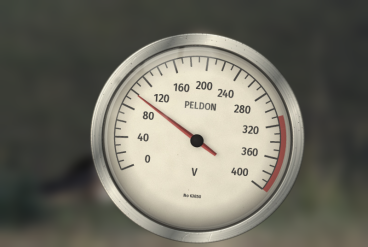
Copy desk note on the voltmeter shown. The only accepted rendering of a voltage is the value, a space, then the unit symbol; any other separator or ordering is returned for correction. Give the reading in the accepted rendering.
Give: 100 V
